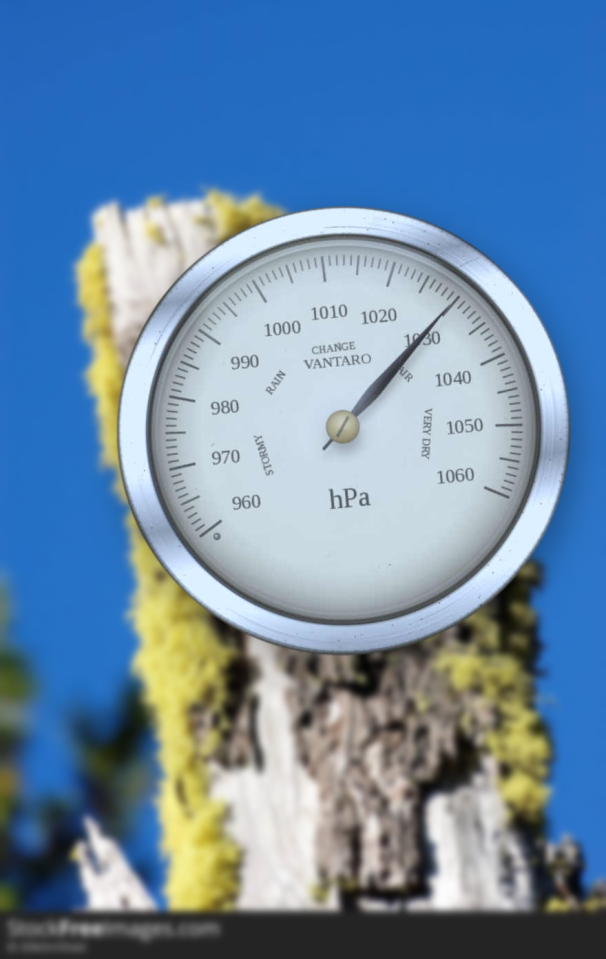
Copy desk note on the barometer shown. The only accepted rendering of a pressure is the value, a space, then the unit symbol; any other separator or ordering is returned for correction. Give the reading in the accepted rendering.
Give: 1030 hPa
